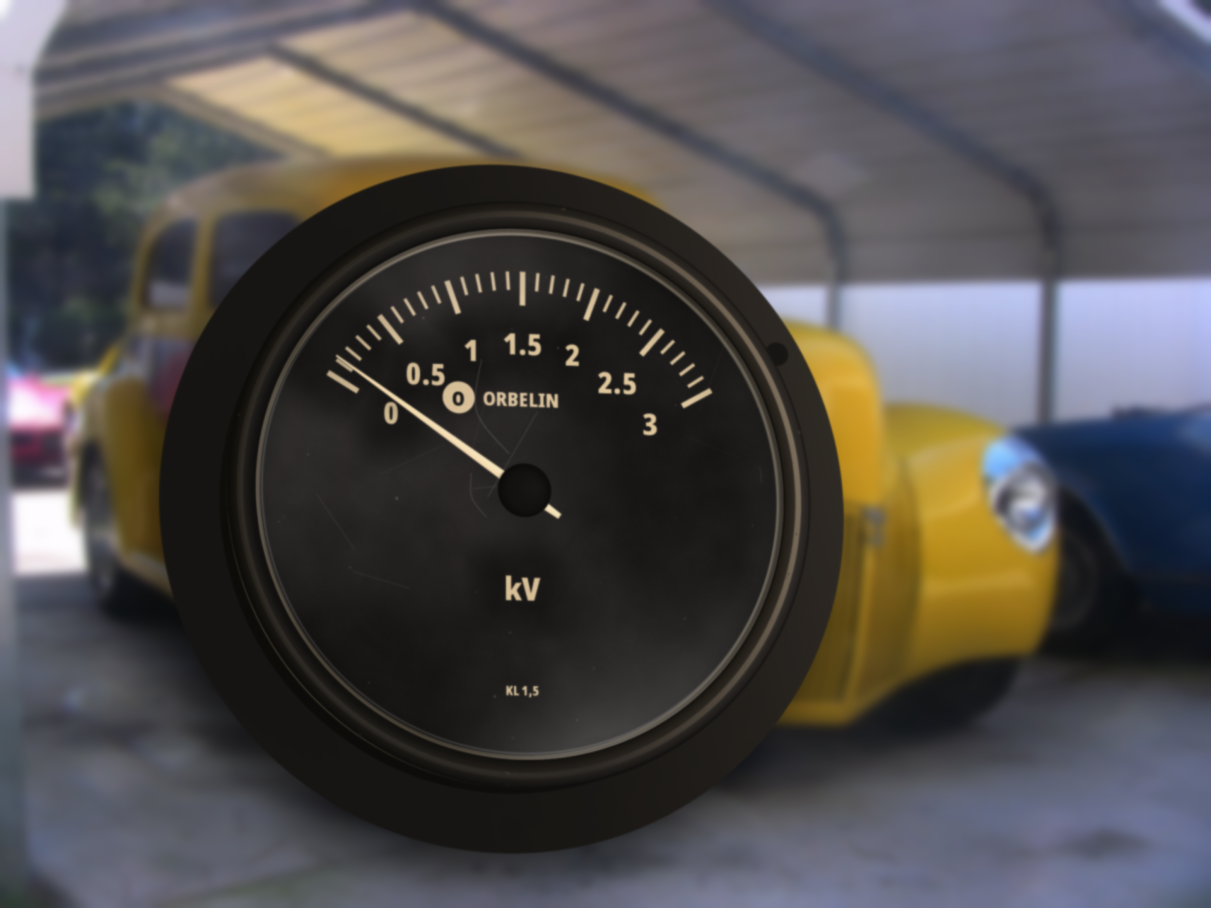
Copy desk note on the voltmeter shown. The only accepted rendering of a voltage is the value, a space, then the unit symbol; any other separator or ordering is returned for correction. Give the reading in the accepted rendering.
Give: 0.1 kV
